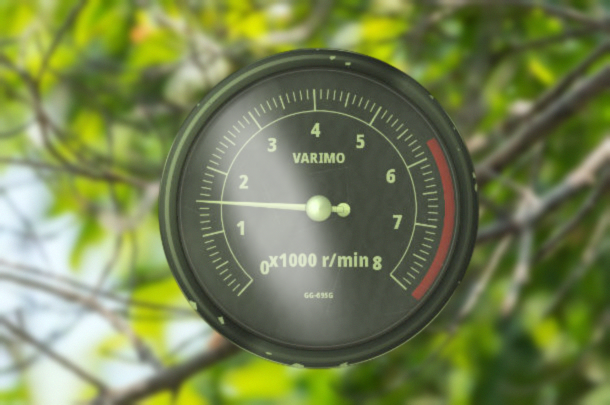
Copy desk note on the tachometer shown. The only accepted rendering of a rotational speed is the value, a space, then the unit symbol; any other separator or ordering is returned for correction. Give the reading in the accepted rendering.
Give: 1500 rpm
